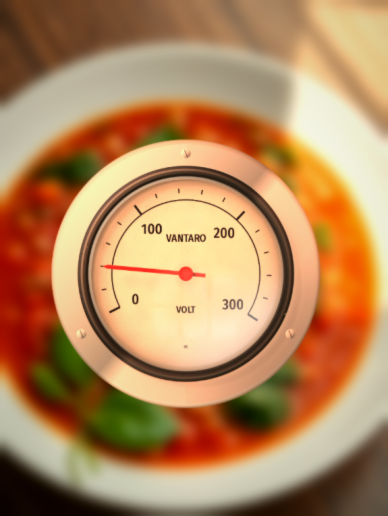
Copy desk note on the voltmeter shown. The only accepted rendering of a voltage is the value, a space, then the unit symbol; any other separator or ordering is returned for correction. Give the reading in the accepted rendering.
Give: 40 V
